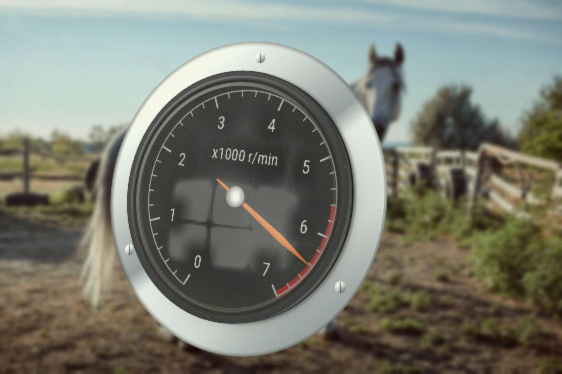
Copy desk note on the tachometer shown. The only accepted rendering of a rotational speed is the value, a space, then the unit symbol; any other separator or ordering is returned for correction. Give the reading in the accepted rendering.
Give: 6400 rpm
